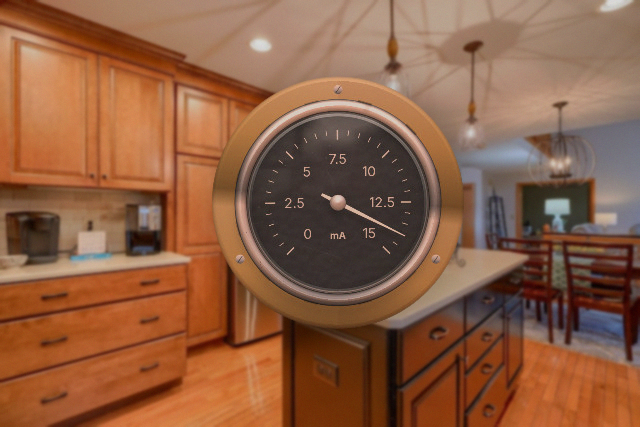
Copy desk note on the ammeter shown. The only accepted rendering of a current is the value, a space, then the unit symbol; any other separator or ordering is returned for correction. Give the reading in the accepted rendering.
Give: 14 mA
